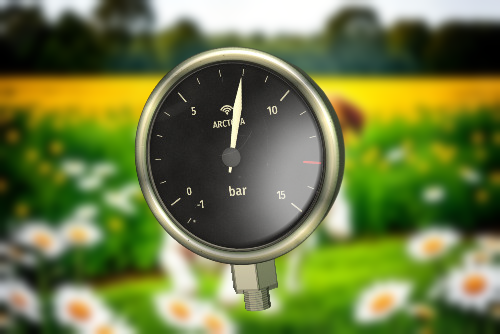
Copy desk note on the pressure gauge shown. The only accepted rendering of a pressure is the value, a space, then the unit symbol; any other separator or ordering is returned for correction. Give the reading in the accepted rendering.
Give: 8 bar
